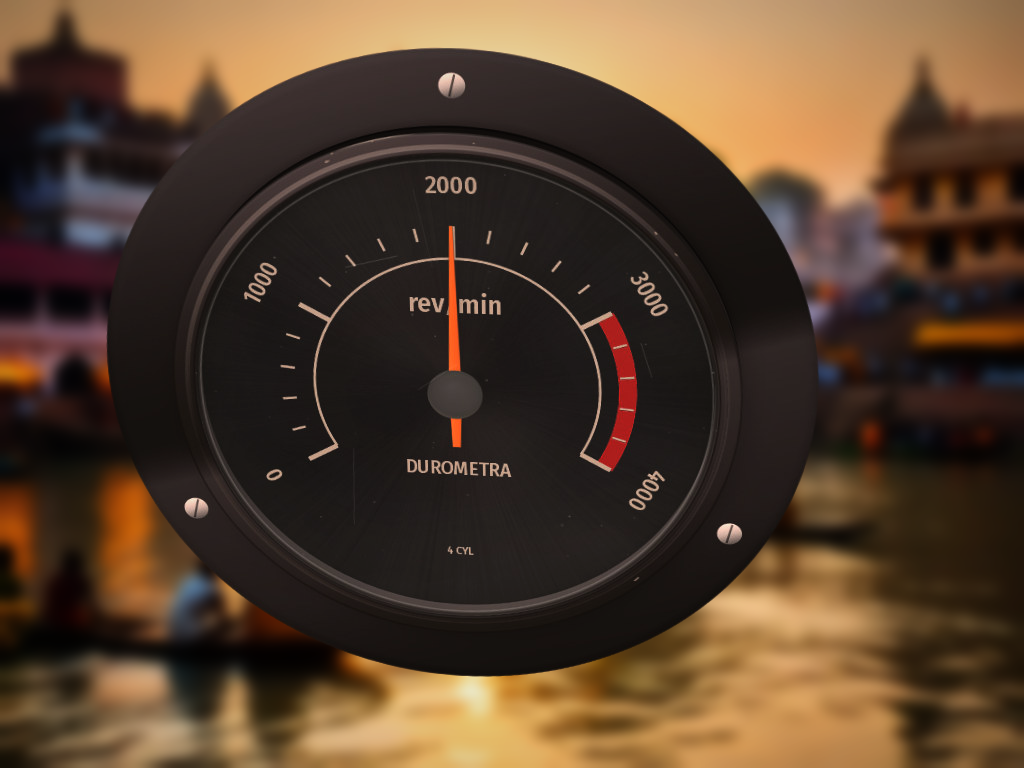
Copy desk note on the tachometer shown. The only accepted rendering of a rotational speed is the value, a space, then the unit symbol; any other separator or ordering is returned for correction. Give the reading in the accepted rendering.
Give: 2000 rpm
